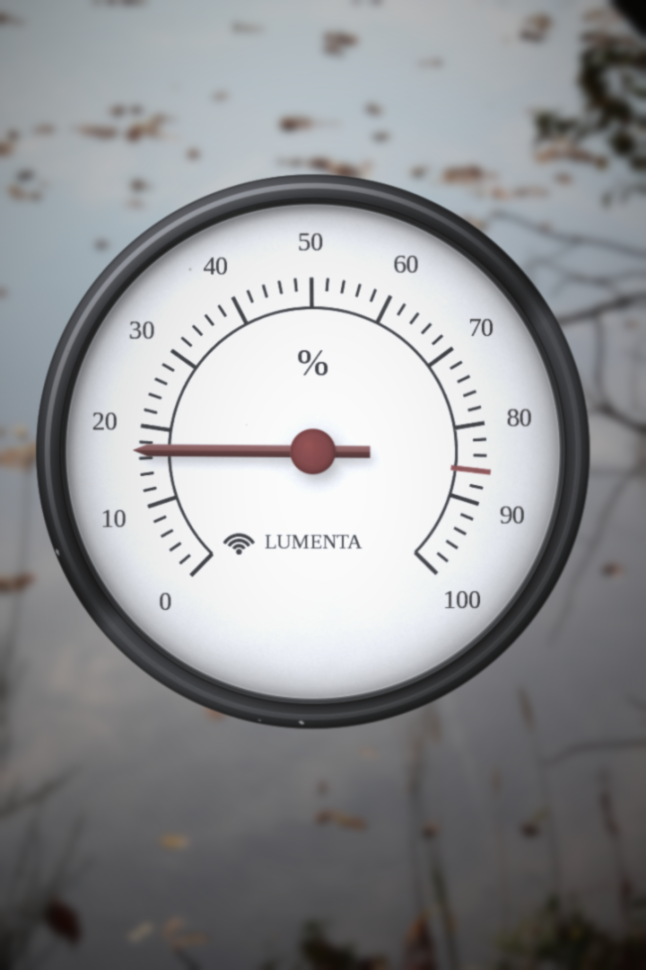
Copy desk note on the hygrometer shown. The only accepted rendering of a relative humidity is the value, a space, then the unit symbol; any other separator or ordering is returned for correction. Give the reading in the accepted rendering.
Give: 17 %
